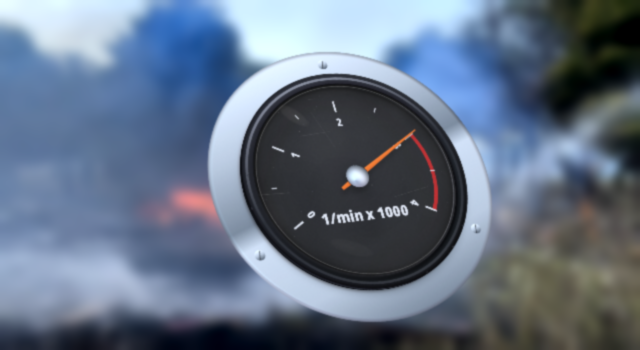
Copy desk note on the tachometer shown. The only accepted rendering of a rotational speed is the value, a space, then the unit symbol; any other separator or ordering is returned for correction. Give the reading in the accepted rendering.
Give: 3000 rpm
